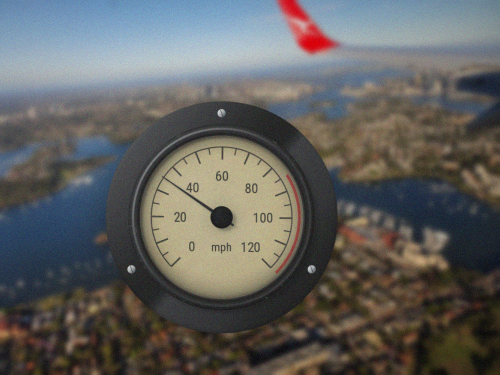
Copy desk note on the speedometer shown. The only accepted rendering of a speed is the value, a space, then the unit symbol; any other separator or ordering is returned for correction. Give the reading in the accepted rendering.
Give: 35 mph
